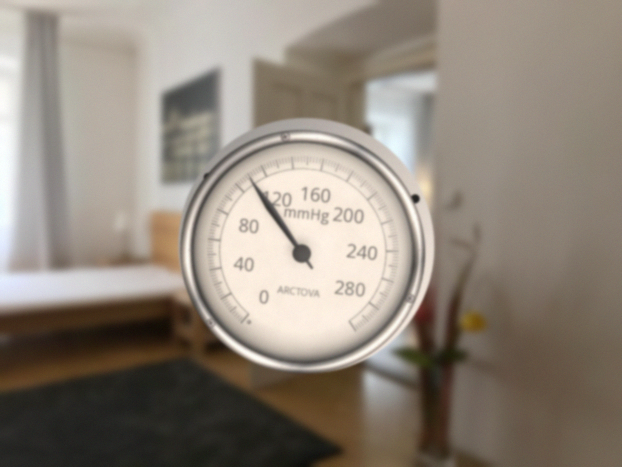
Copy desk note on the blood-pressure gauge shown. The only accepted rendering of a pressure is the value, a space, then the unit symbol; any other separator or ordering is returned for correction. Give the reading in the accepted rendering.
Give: 110 mmHg
